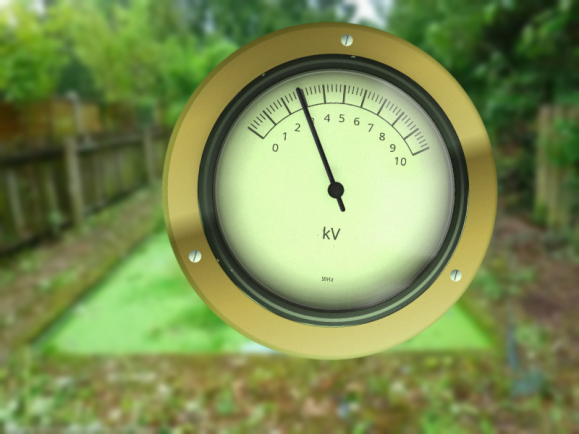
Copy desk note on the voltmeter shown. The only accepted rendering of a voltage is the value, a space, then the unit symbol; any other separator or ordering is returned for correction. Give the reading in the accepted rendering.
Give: 2.8 kV
